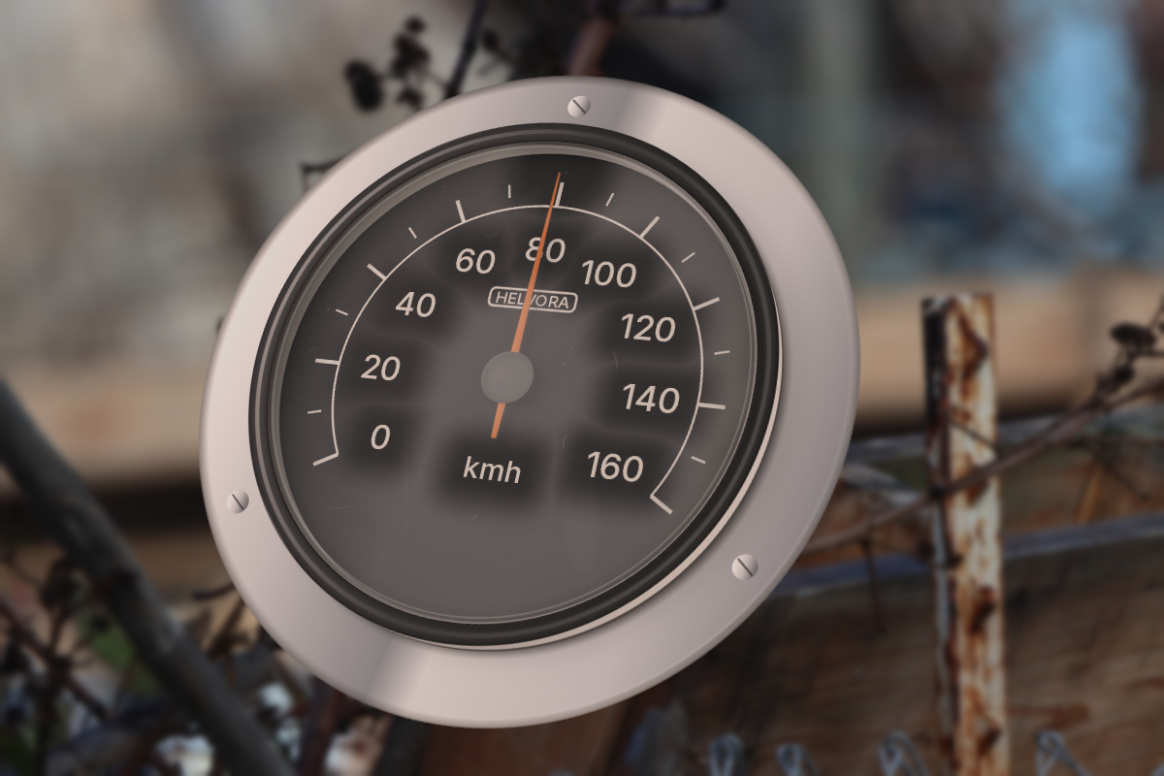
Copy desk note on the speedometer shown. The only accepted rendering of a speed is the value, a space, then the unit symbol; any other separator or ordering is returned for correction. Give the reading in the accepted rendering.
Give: 80 km/h
